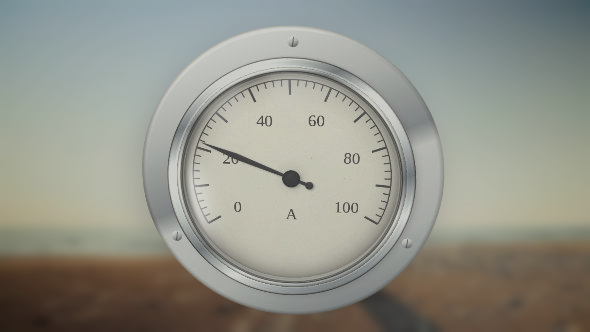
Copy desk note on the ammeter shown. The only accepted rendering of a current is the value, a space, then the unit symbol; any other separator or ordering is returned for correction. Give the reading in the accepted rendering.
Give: 22 A
